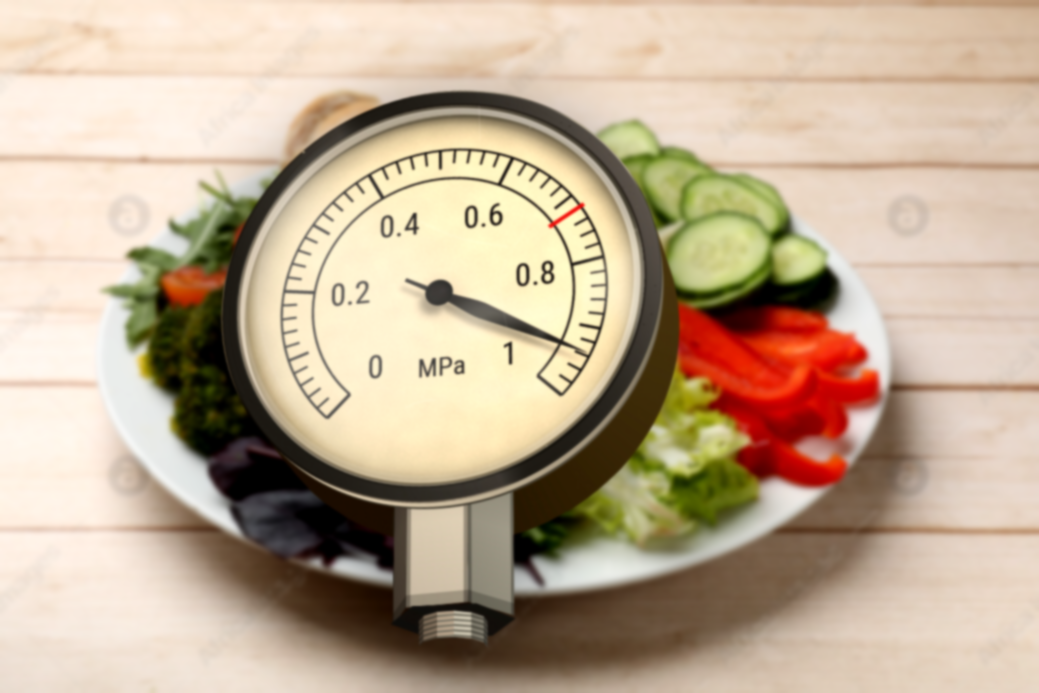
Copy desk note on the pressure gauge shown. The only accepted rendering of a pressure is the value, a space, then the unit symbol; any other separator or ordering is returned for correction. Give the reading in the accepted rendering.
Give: 0.94 MPa
